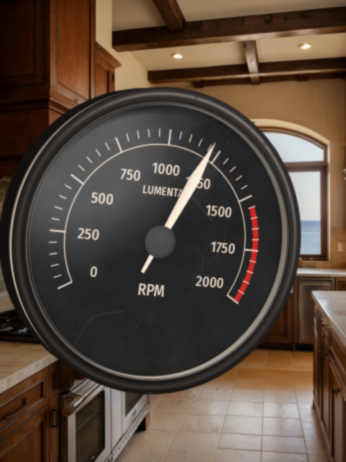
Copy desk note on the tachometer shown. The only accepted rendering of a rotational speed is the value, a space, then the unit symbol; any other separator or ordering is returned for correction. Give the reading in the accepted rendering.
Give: 1200 rpm
